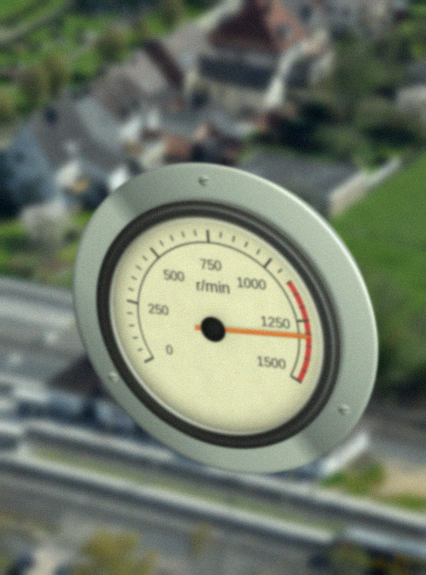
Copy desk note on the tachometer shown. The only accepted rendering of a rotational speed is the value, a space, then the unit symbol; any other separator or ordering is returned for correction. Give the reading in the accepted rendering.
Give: 1300 rpm
